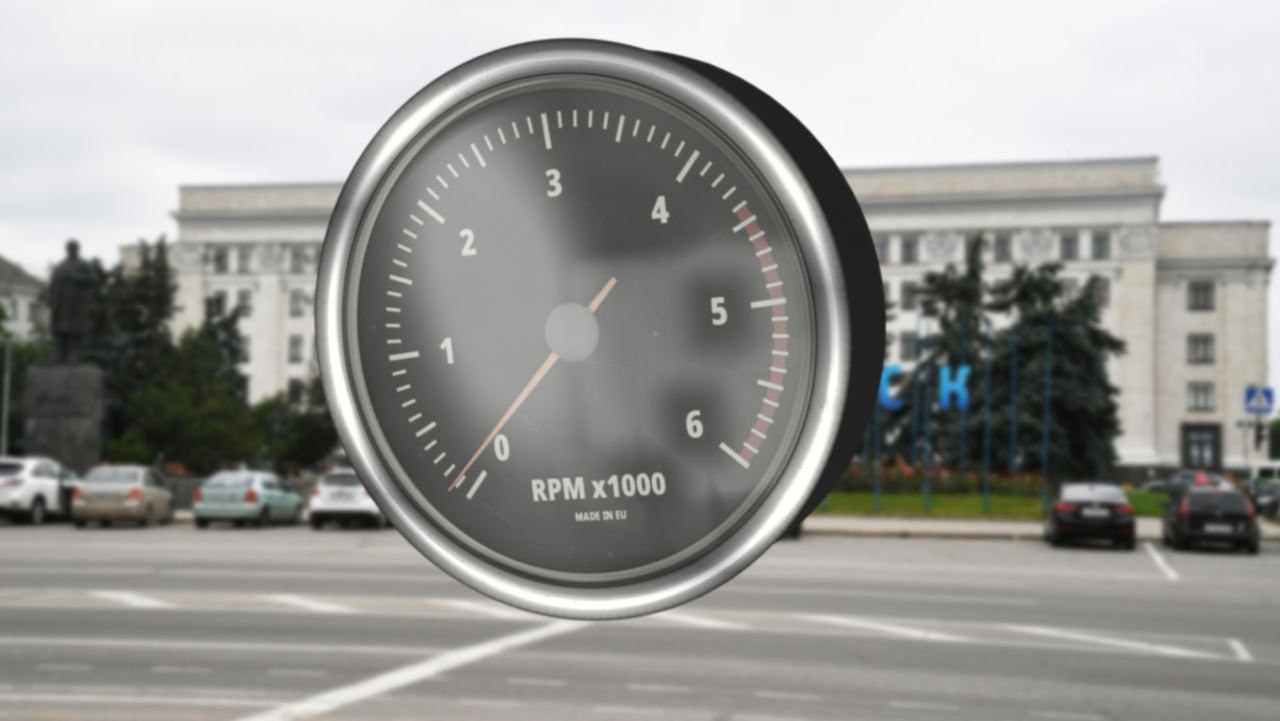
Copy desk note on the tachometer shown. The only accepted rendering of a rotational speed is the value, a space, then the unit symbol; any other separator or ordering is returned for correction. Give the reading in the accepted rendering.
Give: 100 rpm
